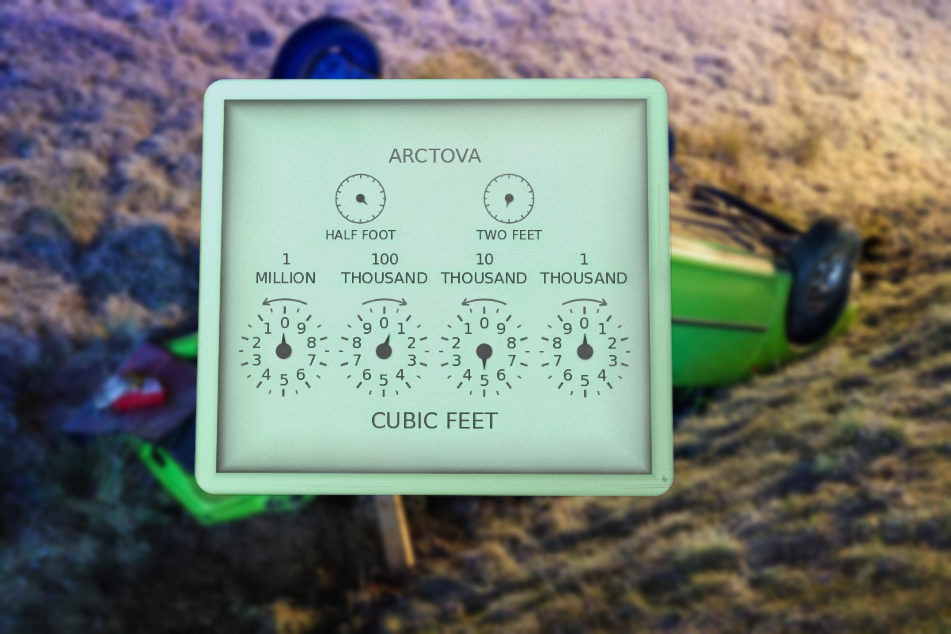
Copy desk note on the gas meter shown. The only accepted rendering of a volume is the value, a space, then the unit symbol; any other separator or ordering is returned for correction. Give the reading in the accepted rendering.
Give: 5000 ft³
